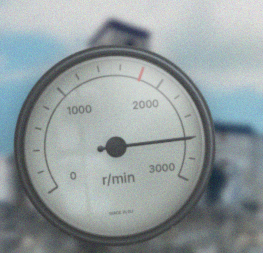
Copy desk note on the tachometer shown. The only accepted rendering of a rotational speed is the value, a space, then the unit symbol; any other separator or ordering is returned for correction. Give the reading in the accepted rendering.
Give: 2600 rpm
